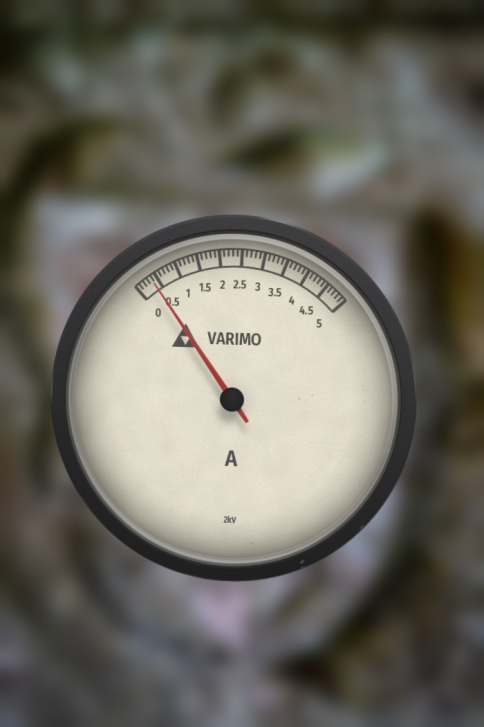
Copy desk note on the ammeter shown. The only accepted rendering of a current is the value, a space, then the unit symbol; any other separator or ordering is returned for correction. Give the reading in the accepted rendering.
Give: 0.4 A
